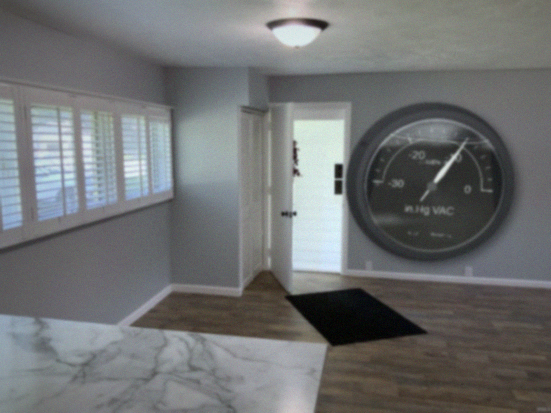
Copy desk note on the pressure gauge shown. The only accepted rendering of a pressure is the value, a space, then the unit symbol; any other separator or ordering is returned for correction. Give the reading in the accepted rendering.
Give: -10 inHg
